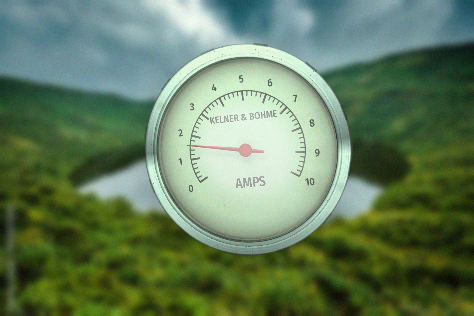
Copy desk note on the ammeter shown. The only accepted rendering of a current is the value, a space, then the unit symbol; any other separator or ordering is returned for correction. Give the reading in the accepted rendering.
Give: 1.6 A
